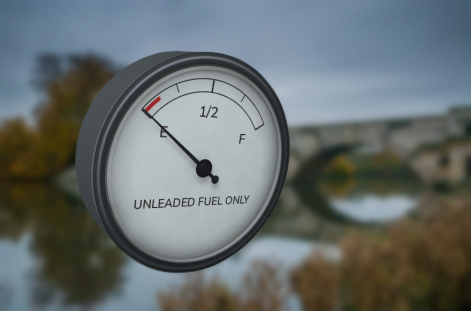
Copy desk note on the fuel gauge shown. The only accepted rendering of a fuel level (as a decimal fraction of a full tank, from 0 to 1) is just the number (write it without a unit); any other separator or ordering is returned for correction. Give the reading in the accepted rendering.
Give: 0
